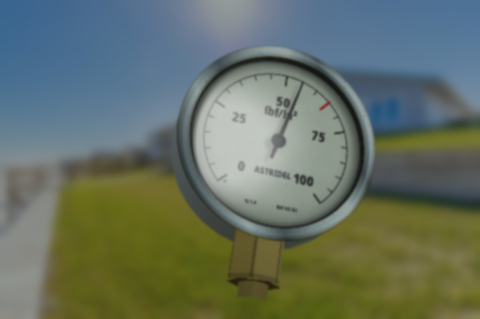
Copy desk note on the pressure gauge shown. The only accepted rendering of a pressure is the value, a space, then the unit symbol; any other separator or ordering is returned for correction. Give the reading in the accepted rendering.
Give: 55 psi
